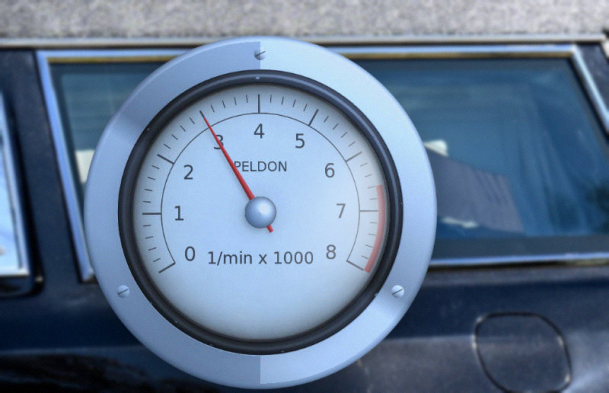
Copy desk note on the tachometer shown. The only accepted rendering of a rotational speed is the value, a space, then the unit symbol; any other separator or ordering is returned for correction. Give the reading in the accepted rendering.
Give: 3000 rpm
